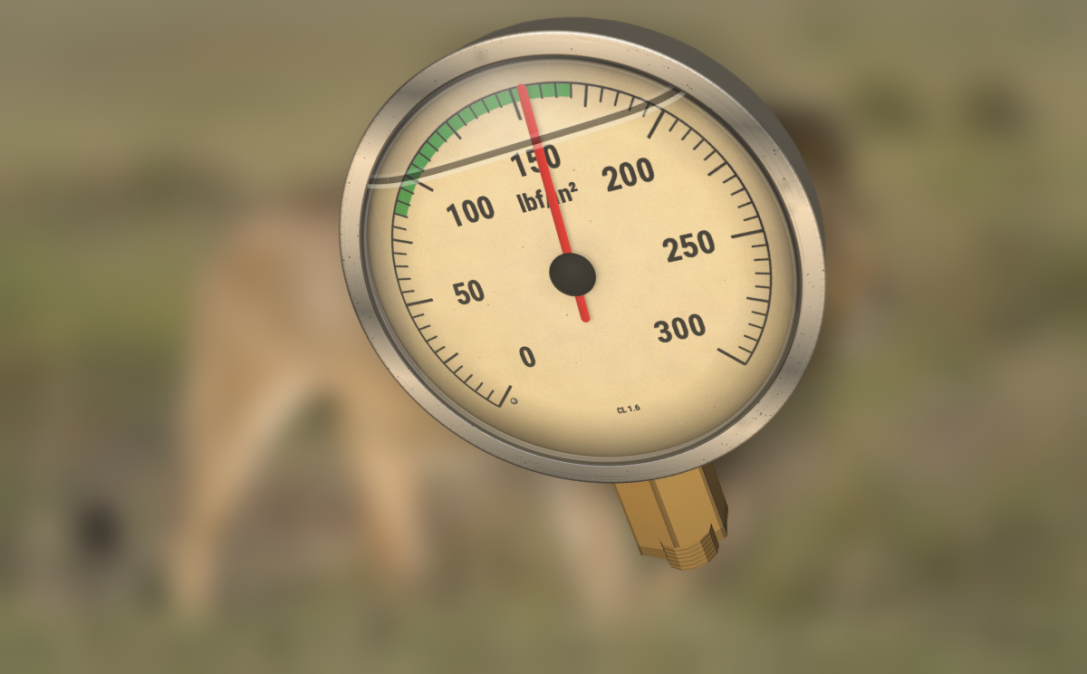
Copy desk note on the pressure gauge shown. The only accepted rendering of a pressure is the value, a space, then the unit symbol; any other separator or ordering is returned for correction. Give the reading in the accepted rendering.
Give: 155 psi
